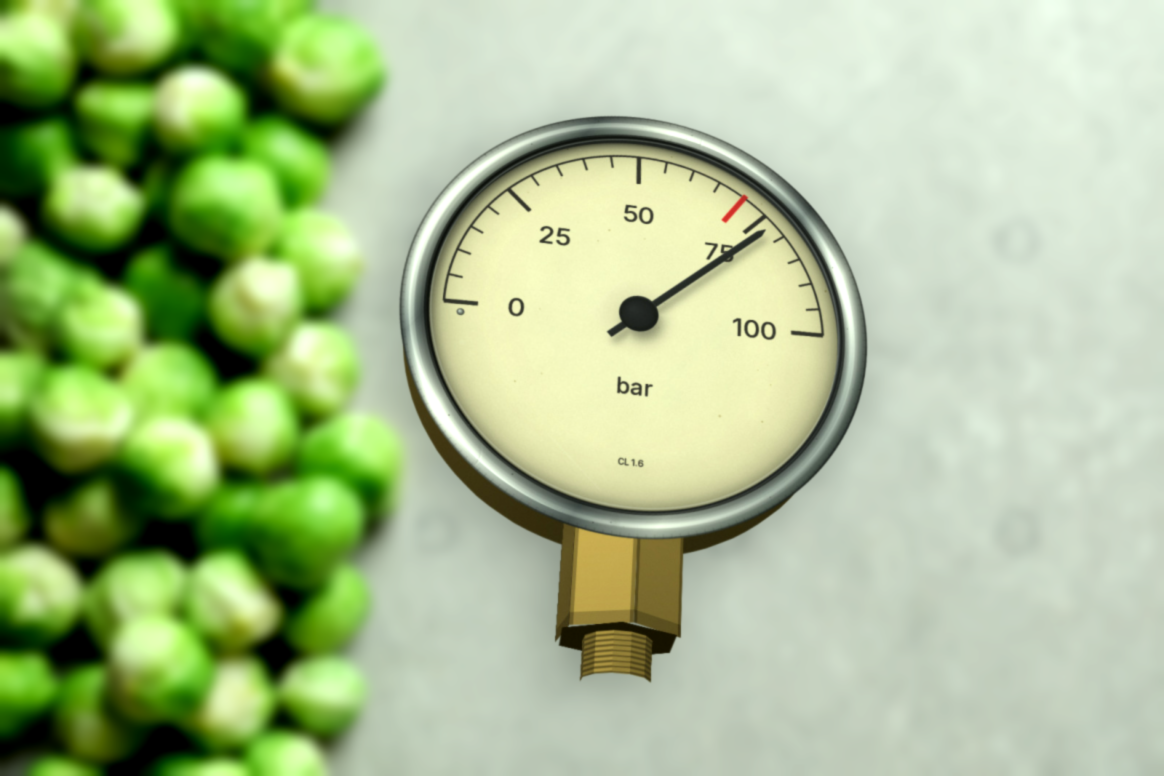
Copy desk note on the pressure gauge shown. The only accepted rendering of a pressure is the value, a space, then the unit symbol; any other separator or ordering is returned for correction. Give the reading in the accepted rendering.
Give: 77.5 bar
